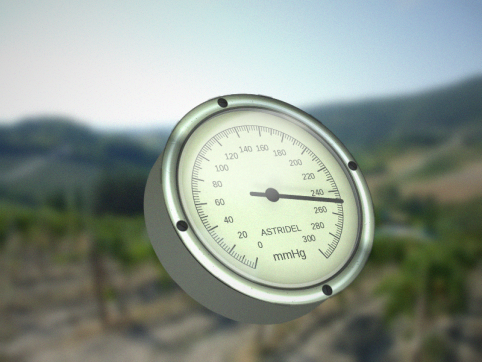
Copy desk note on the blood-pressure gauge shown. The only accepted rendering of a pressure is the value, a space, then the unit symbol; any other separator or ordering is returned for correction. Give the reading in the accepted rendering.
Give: 250 mmHg
